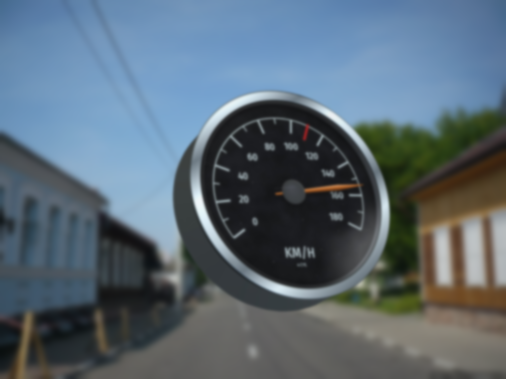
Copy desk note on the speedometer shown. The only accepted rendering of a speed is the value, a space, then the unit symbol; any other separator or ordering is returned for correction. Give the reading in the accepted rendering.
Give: 155 km/h
